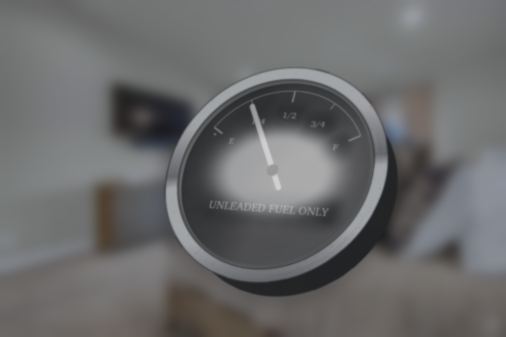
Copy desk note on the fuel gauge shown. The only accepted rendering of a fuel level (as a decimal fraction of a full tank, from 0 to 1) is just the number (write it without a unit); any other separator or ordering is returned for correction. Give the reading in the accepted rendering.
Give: 0.25
